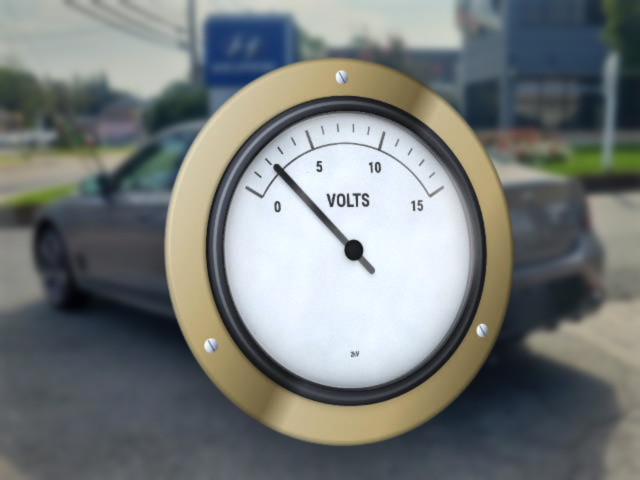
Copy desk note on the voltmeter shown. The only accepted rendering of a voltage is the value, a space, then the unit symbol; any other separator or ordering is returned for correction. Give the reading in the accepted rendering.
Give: 2 V
